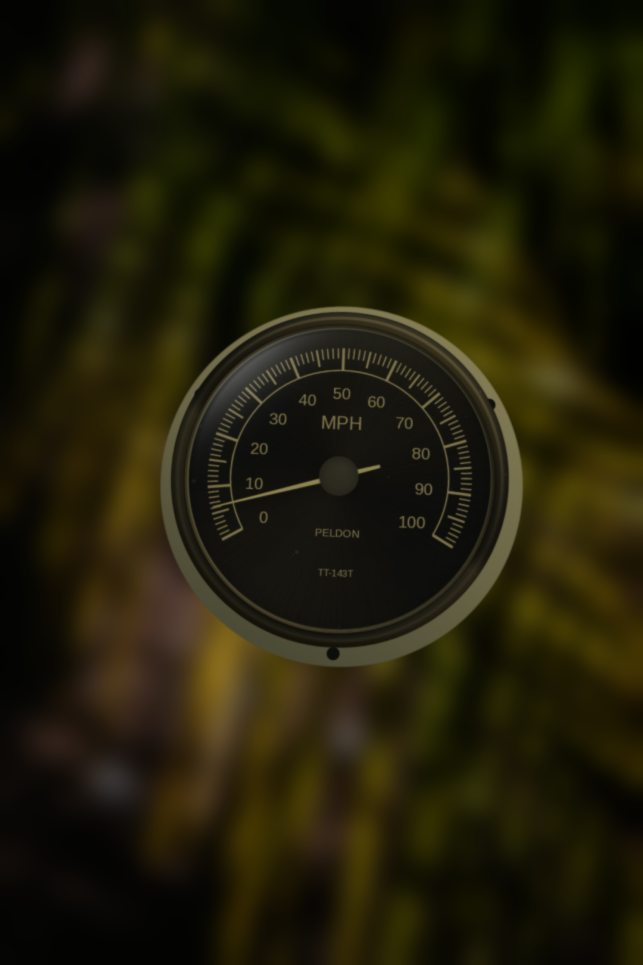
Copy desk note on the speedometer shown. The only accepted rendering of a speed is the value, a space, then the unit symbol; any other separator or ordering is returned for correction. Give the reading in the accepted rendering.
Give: 6 mph
